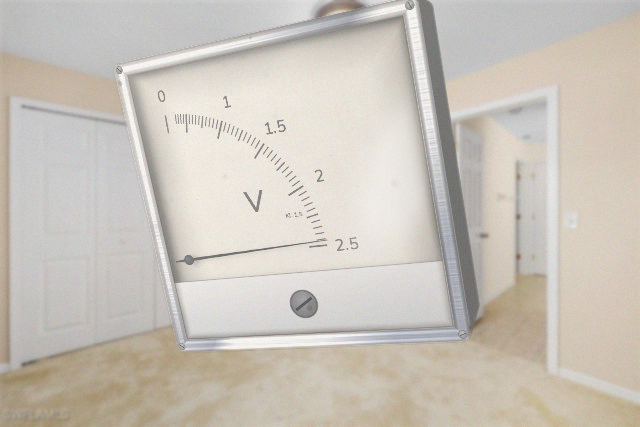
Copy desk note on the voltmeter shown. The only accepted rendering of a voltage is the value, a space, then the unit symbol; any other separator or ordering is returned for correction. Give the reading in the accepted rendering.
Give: 2.45 V
